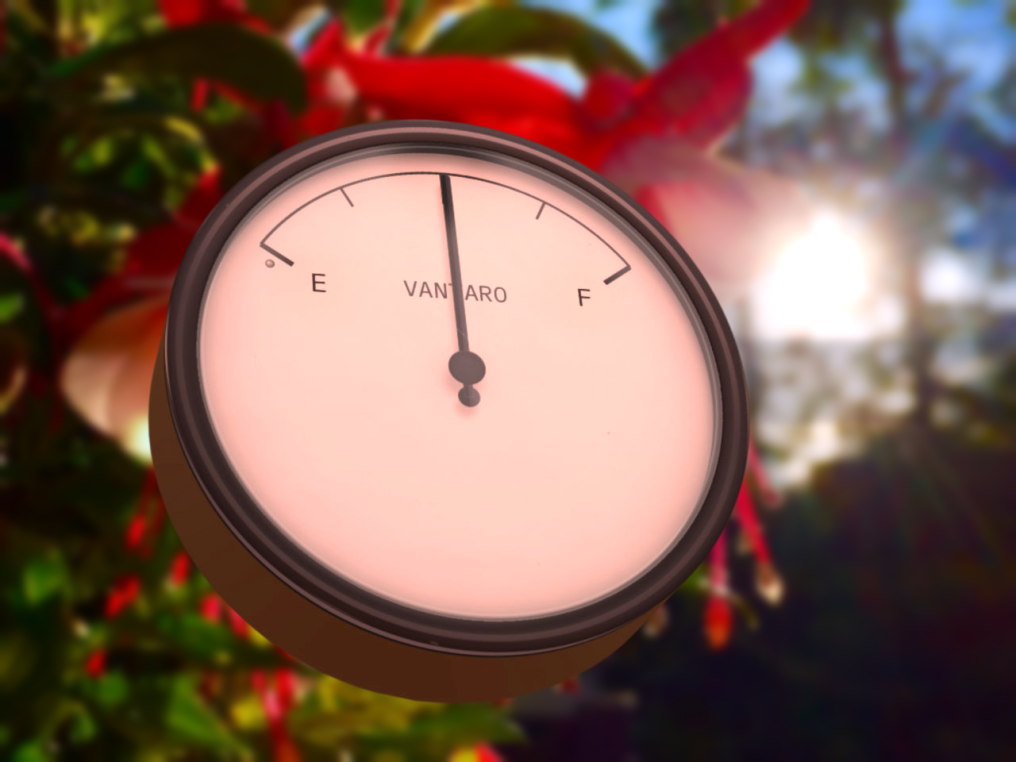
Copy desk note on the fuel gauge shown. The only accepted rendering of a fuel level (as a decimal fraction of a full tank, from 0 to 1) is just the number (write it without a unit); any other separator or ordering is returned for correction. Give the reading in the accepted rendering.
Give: 0.5
